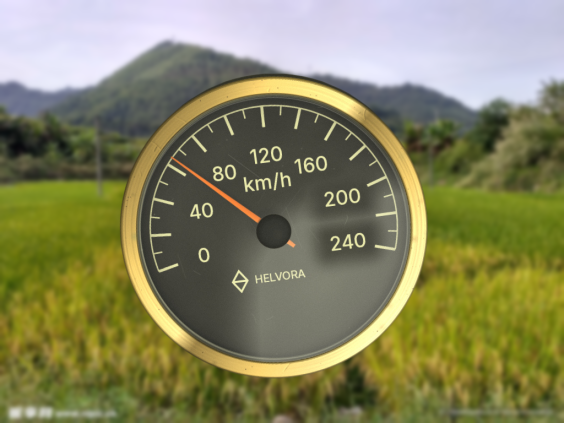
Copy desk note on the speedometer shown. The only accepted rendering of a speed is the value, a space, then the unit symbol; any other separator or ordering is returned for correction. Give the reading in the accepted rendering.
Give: 65 km/h
